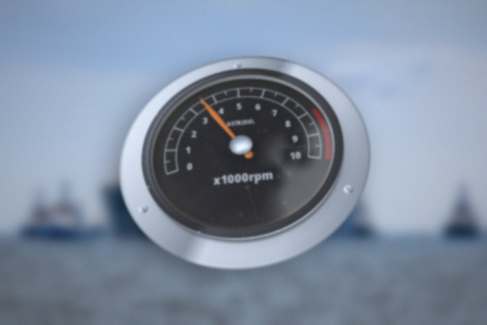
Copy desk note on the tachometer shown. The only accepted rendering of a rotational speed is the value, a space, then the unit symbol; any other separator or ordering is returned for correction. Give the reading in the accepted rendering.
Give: 3500 rpm
